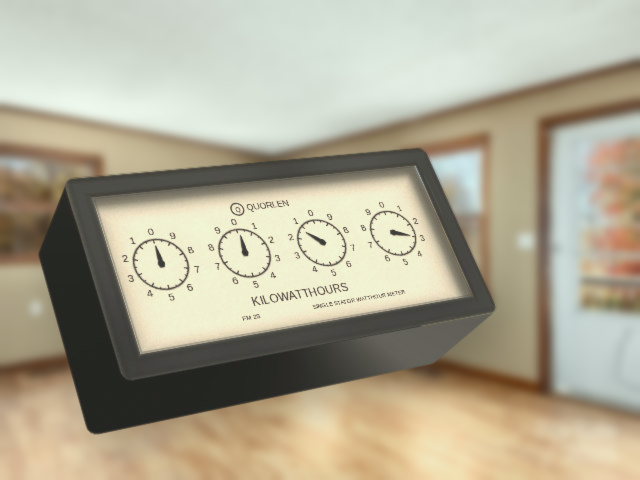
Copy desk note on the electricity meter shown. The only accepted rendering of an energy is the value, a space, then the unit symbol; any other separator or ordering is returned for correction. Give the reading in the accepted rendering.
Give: 13 kWh
